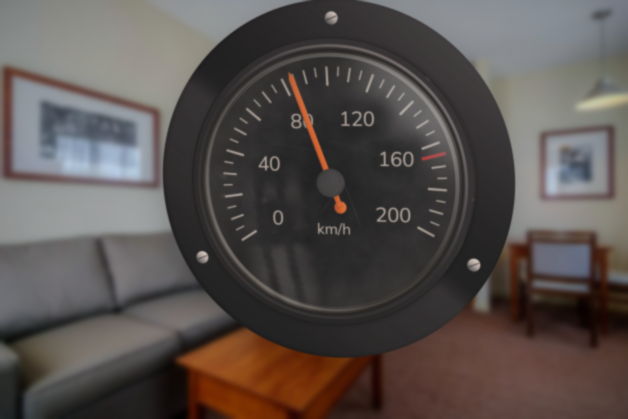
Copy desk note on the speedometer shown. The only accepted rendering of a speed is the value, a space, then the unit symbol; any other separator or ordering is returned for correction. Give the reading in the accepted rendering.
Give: 85 km/h
